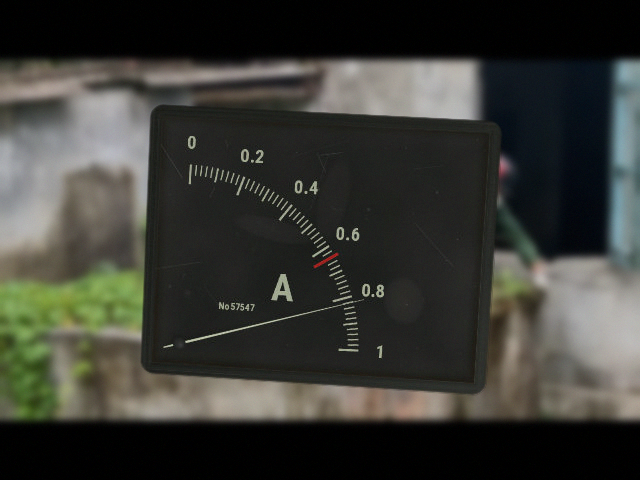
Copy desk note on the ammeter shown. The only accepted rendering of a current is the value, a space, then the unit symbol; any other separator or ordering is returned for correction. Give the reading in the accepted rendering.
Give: 0.82 A
